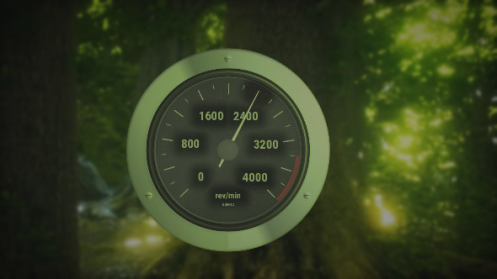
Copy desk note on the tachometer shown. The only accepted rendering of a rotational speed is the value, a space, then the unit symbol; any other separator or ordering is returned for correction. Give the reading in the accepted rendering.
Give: 2400 rpm
